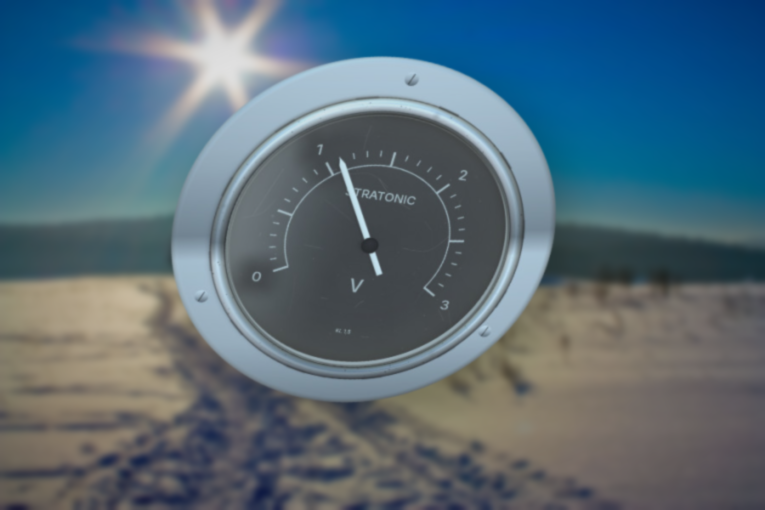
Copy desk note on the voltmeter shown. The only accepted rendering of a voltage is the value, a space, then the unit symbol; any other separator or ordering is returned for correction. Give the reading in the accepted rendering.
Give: 1.1 V
